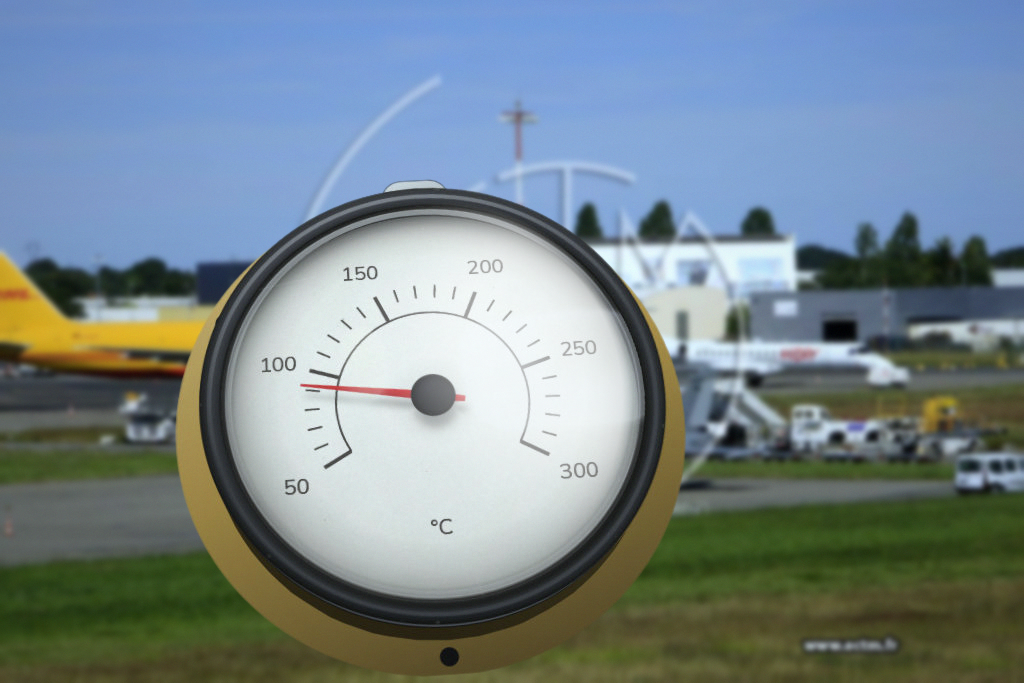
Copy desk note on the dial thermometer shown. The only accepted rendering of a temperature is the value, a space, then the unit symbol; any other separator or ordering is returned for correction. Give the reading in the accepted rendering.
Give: 90 °C
